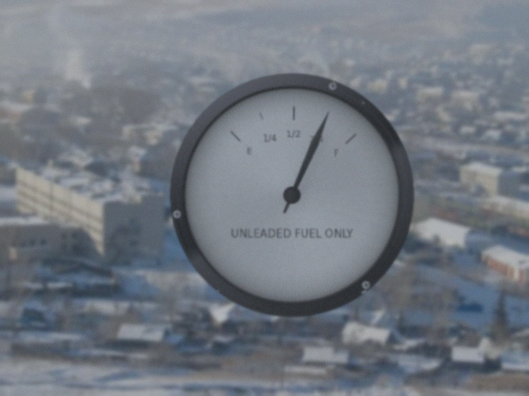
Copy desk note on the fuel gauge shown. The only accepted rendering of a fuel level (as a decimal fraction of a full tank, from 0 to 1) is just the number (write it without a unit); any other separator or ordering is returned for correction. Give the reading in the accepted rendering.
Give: 0.75
